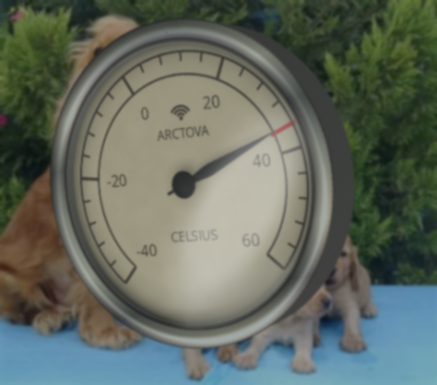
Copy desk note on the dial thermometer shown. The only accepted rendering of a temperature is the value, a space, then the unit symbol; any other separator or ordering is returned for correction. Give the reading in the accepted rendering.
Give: 36 °C
